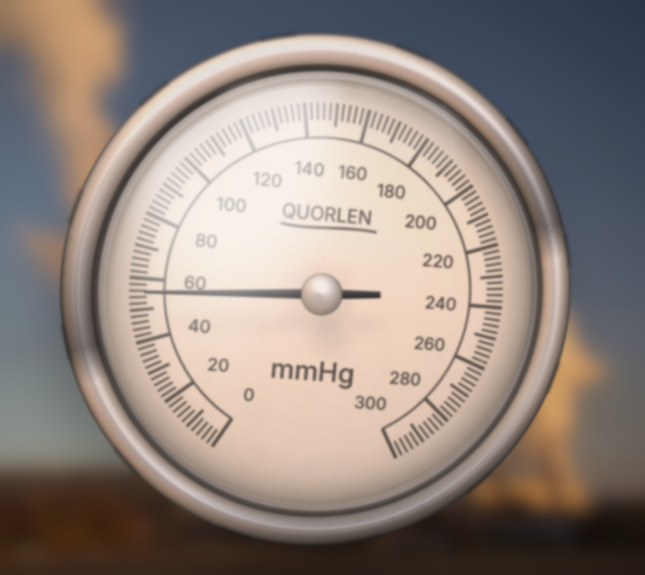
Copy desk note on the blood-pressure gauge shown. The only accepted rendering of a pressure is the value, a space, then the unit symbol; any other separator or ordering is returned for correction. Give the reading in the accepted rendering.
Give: 56 mmHg
